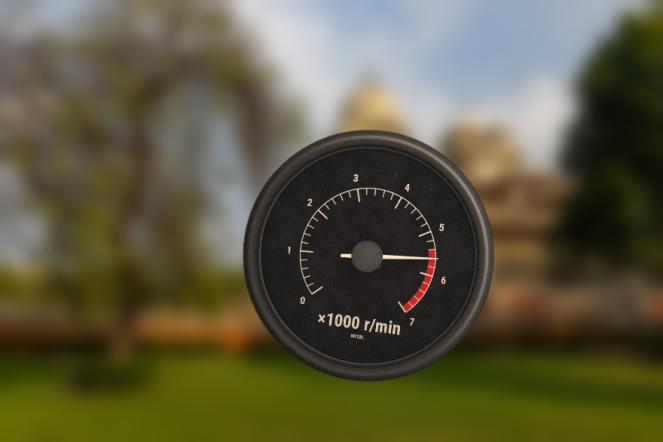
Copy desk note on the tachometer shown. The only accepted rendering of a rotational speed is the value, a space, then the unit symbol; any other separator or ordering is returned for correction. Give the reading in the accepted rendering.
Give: 5600 rpm
